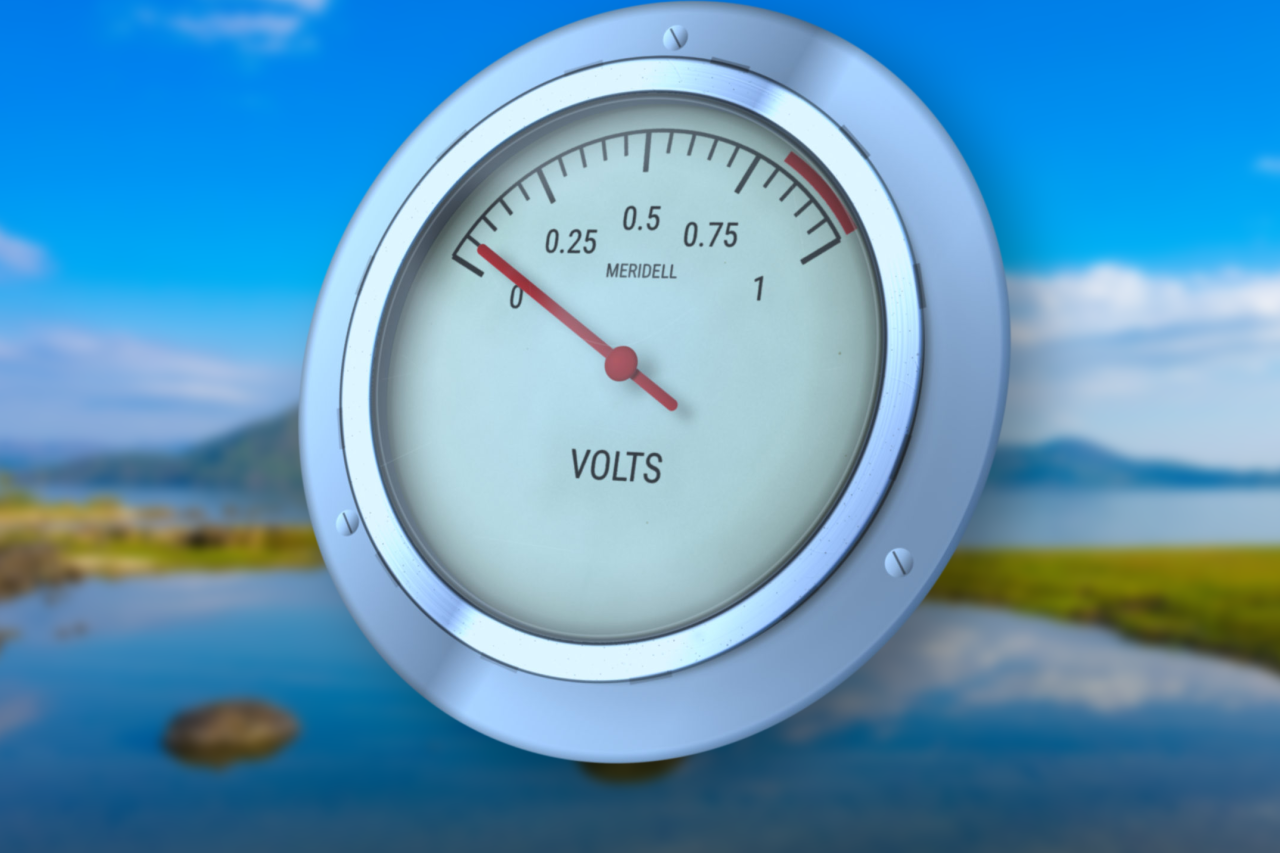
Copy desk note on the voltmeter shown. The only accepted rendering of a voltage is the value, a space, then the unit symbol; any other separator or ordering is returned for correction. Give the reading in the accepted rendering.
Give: 0.05 V
